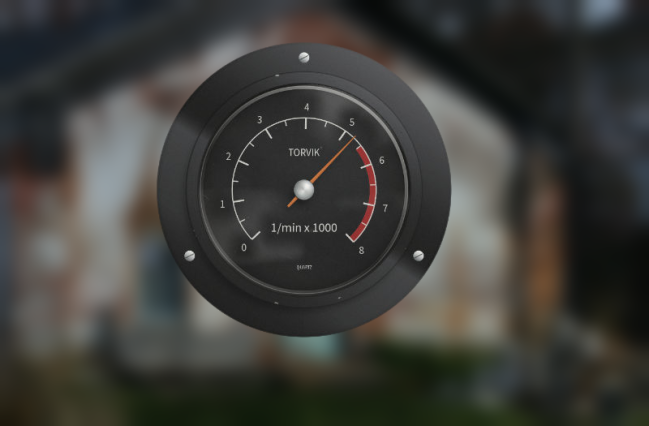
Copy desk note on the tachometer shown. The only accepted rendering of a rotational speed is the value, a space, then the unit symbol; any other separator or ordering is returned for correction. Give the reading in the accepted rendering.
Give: 5250 rpm
